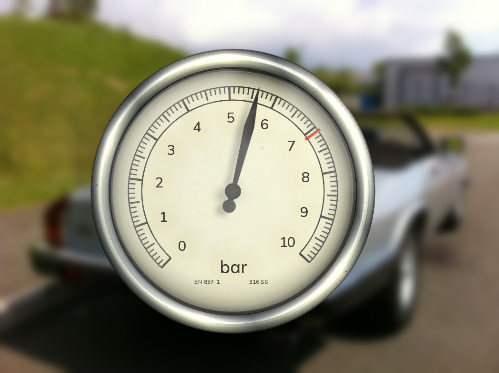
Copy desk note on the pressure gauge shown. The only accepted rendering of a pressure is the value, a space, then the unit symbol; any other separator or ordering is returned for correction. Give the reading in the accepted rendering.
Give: 5.6 bar
